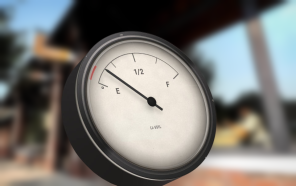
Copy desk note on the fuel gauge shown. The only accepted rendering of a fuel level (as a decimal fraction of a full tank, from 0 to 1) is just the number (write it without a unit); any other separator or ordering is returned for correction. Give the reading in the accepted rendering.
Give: 0.125
